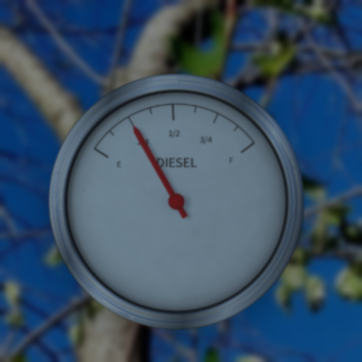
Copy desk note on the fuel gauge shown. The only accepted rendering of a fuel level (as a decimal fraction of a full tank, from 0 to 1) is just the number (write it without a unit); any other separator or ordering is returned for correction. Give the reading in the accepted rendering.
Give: 0.25
